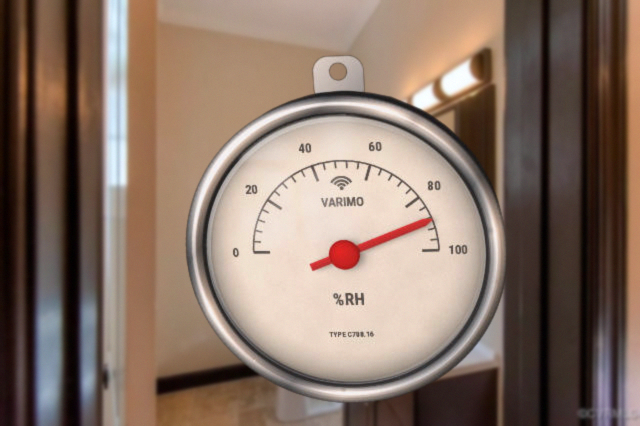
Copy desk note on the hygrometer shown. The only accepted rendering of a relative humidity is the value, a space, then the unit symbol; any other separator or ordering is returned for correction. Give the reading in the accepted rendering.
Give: 88 %
